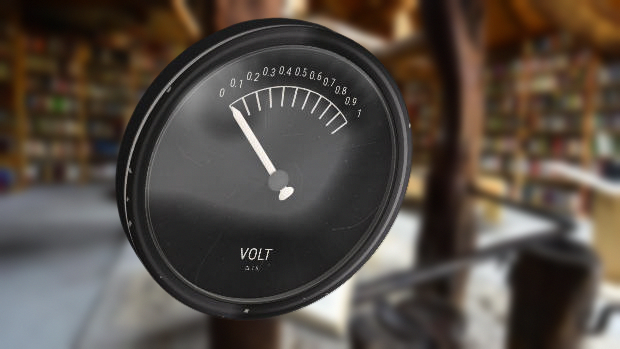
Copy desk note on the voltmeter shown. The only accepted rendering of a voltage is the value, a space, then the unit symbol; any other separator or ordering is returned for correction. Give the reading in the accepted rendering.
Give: 0 V
